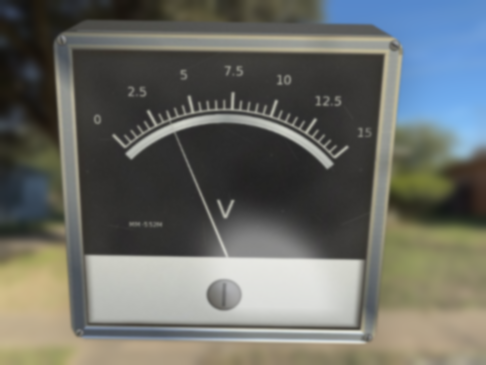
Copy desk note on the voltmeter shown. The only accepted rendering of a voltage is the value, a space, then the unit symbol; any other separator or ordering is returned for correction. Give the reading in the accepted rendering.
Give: 3.5 V
